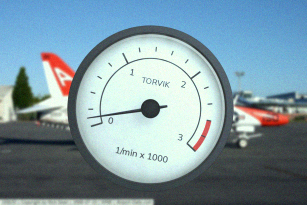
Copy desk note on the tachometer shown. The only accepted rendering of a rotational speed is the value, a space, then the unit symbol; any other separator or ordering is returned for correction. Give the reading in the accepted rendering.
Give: 100 rpm
